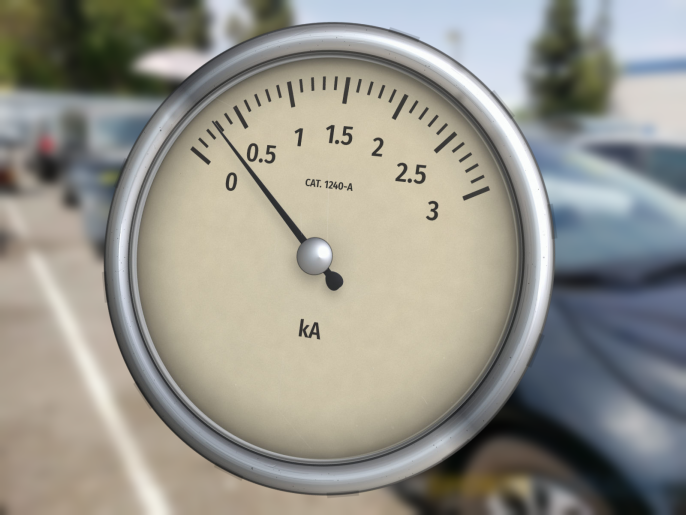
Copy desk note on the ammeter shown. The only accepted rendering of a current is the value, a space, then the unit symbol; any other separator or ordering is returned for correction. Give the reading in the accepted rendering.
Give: 0.3 kA
